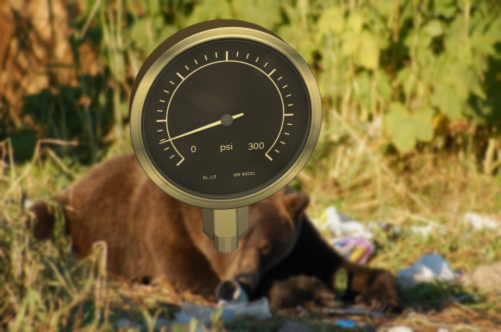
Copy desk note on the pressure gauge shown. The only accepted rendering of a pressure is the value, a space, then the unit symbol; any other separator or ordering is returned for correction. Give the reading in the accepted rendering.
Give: 30 psi
